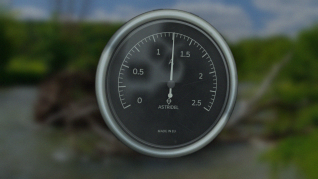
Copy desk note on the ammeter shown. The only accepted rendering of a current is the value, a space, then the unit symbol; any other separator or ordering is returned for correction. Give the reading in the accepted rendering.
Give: 1.25 A
